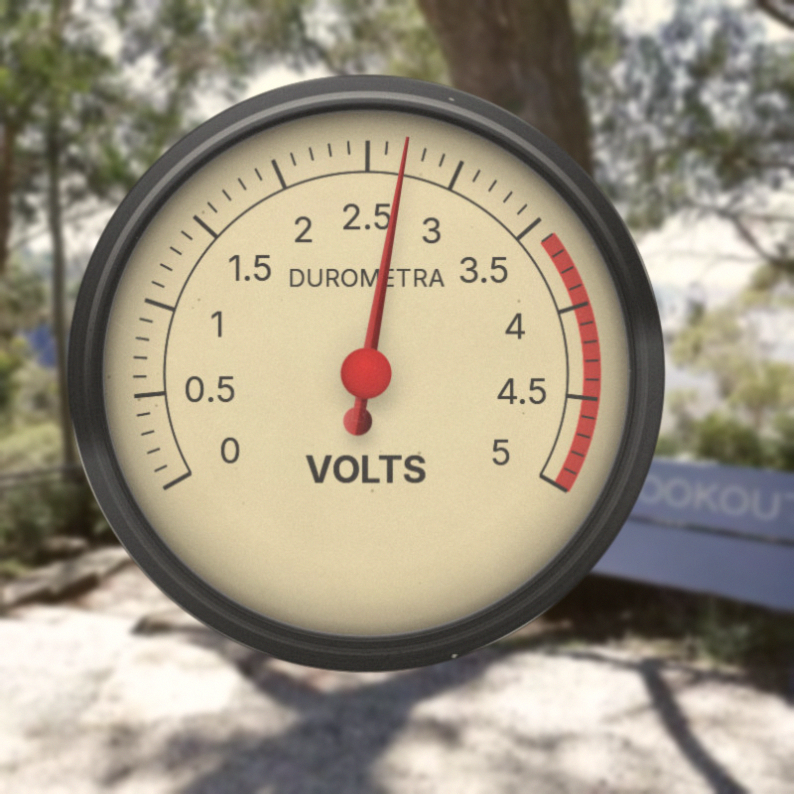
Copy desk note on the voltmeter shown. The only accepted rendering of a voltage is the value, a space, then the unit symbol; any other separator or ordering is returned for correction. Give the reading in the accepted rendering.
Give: 2.7 V
